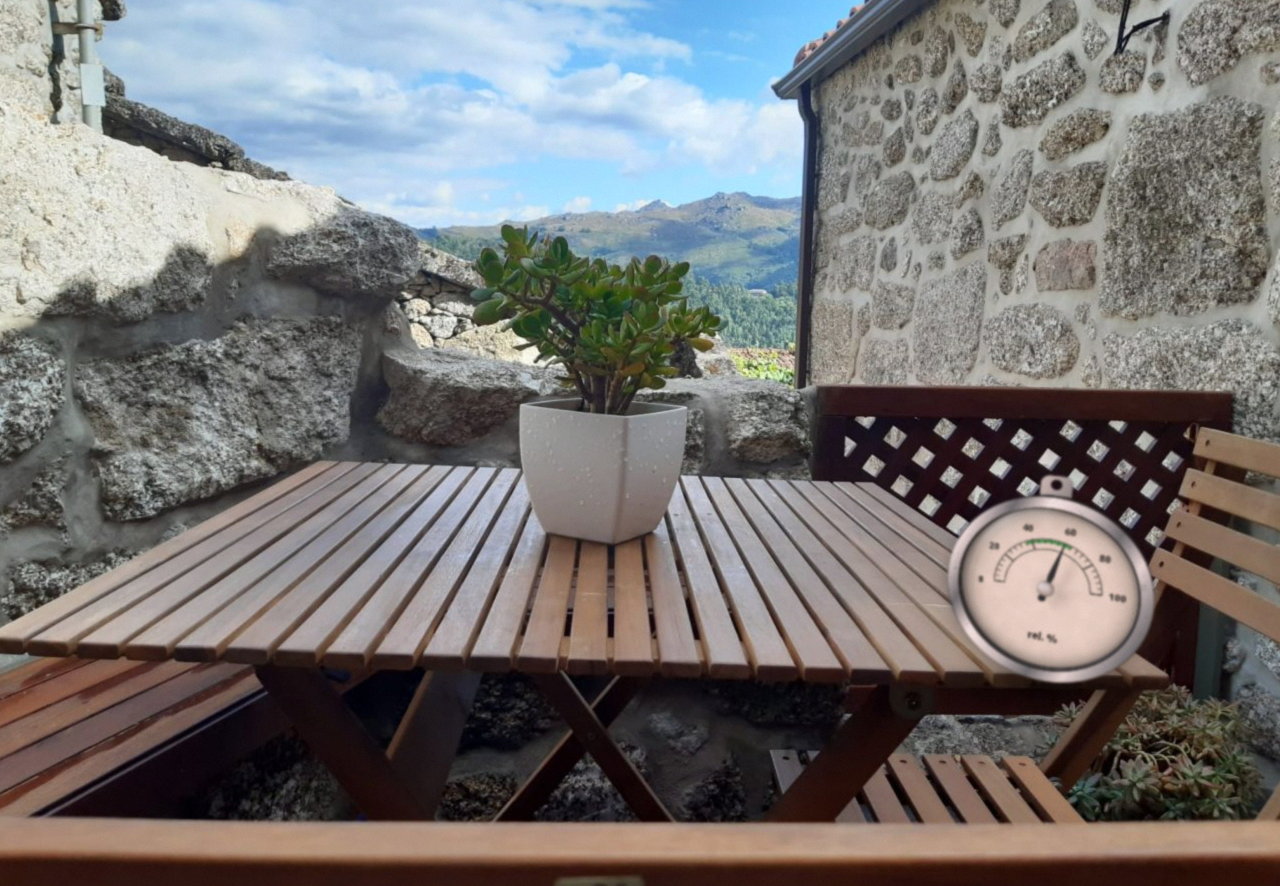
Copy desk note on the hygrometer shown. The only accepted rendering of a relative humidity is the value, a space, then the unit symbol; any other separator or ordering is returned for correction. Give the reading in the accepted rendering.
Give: 60 %
